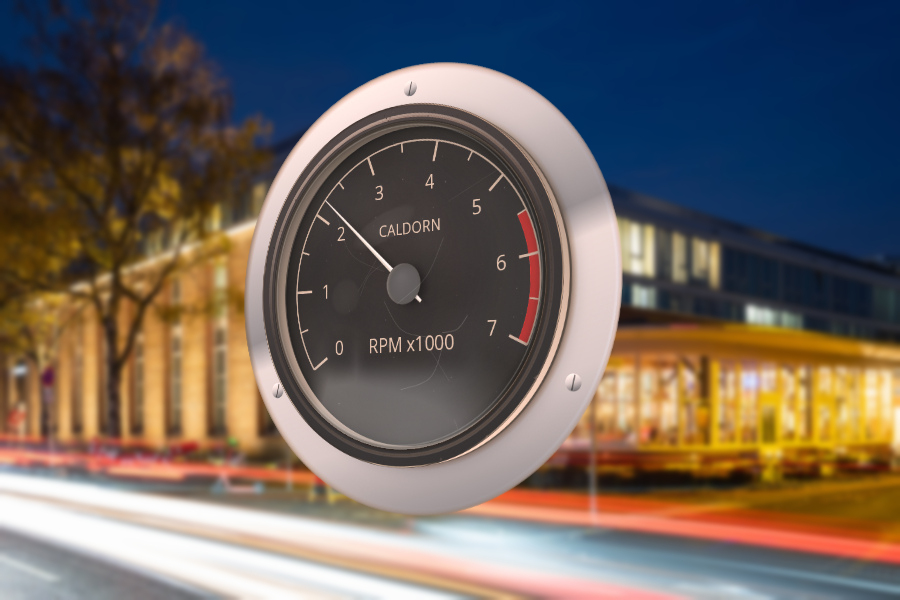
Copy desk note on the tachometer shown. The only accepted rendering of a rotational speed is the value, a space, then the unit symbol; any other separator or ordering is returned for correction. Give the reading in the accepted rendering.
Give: 2250 rpm
